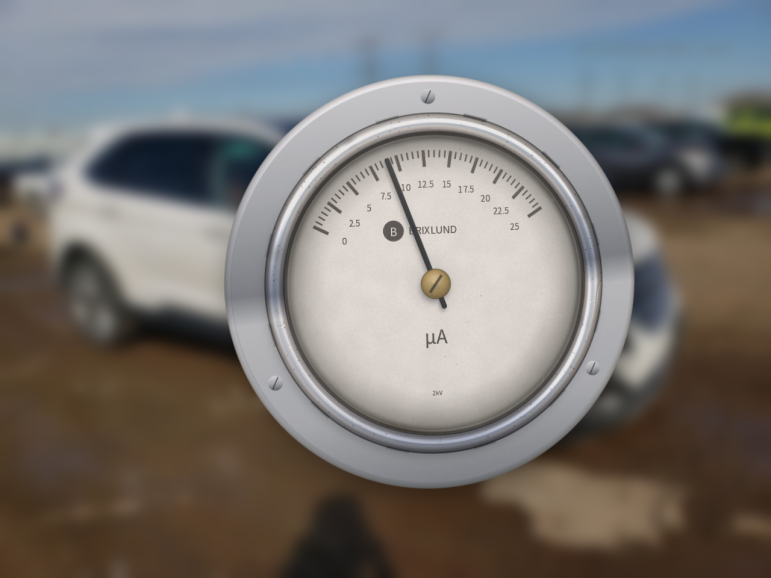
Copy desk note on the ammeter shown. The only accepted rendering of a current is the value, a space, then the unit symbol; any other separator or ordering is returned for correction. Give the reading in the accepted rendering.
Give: 9 µA
